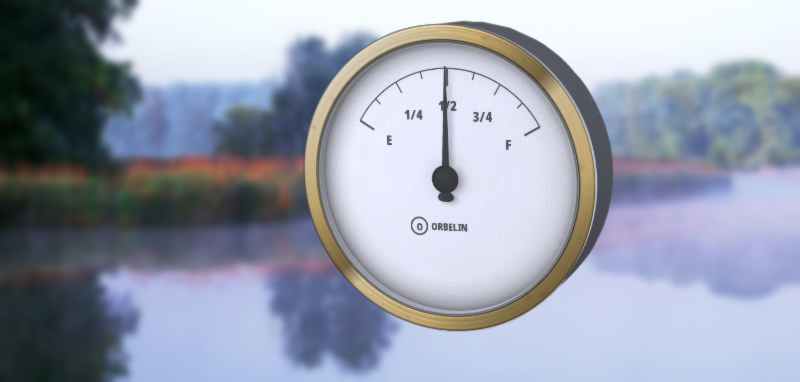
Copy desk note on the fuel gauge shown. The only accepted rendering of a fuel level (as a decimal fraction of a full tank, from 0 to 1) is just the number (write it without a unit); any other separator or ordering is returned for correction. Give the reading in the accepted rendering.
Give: 0.5
